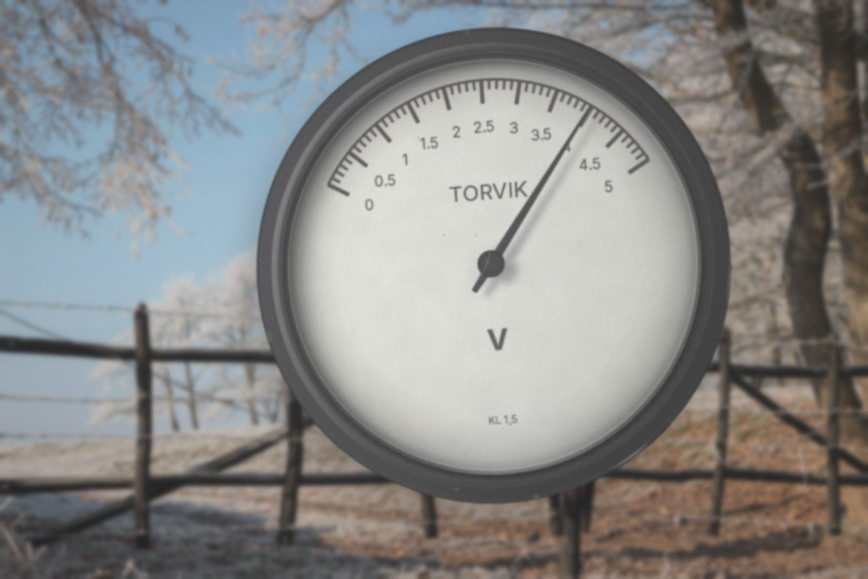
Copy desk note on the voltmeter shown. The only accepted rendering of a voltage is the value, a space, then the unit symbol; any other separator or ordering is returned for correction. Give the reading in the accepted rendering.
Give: 4 V
